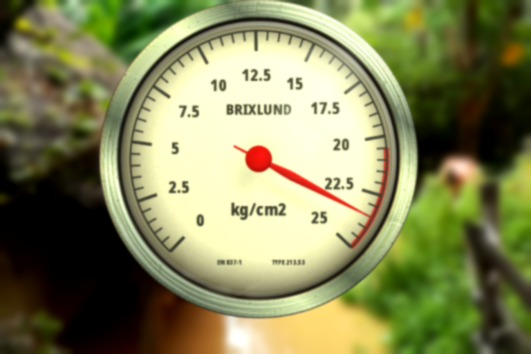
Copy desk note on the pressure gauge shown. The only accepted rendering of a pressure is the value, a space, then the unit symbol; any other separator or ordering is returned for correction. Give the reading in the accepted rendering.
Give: 23.5 kg/cm²
